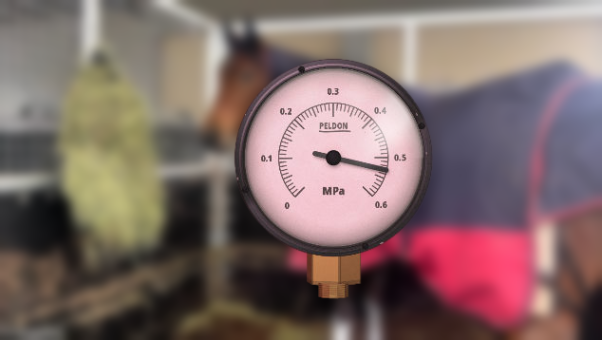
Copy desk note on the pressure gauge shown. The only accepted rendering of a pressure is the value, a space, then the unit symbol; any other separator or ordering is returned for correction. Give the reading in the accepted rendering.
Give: 0.53 MPa
